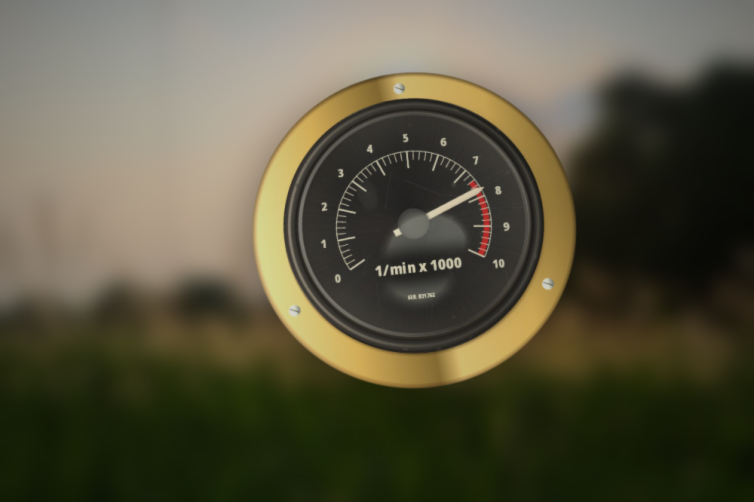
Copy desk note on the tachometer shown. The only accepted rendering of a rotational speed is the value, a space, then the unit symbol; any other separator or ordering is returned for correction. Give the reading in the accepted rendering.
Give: 7800 rpm
